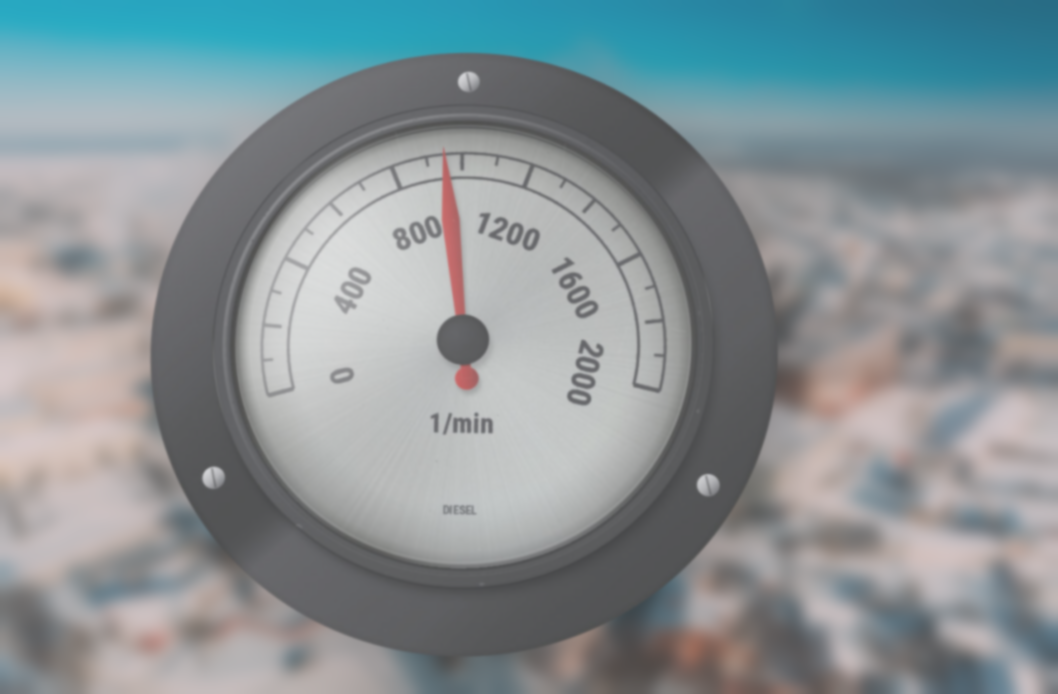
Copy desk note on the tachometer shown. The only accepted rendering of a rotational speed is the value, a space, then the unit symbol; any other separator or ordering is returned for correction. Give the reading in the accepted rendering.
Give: 950 rpm
